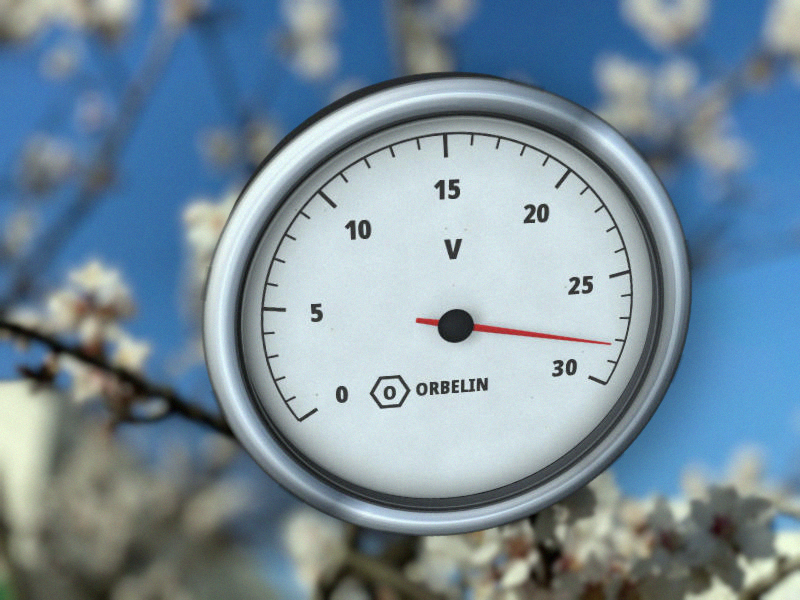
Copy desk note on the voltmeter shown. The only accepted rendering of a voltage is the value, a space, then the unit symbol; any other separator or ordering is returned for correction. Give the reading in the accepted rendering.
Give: 28 V
